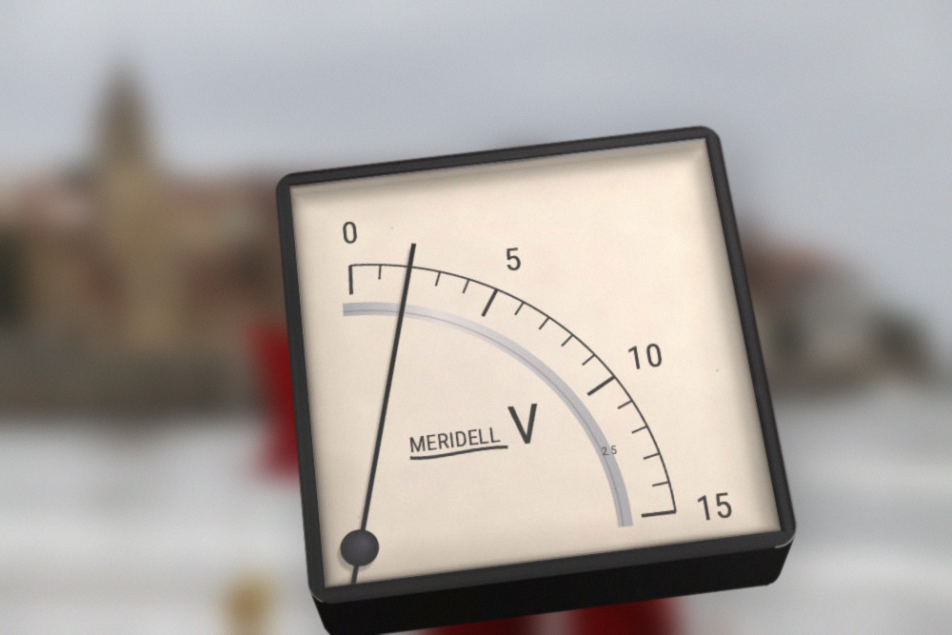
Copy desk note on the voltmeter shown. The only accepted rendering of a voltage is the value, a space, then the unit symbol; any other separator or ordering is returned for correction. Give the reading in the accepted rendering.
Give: 2 V
